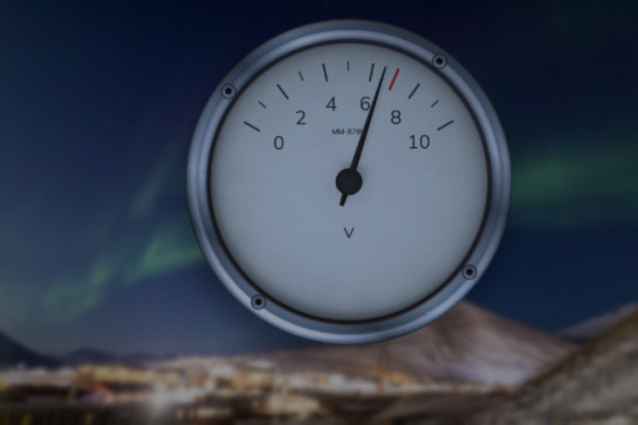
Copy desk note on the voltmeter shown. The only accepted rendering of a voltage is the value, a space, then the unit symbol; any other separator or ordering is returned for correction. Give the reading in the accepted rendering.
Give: 6.5 V
